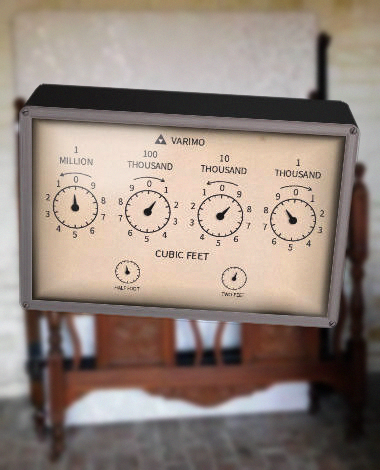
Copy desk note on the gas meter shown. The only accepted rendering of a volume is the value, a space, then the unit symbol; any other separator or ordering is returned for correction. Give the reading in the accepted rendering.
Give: 8900 ft³
